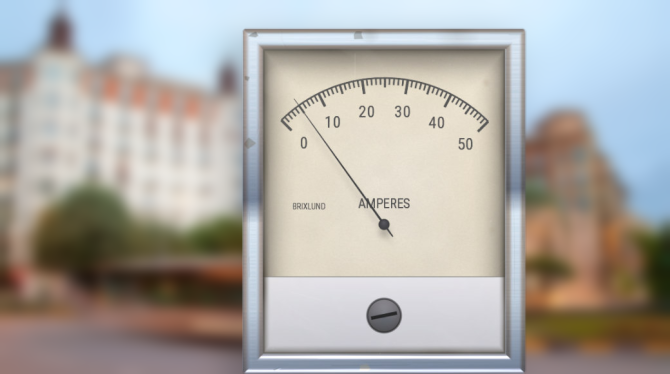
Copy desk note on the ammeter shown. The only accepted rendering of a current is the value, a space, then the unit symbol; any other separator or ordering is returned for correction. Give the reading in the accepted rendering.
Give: 5 A
